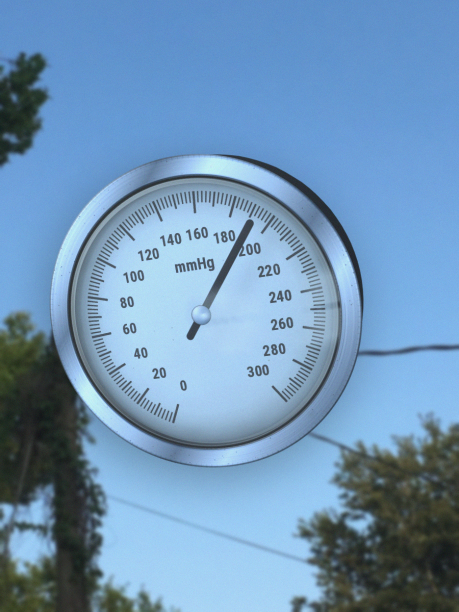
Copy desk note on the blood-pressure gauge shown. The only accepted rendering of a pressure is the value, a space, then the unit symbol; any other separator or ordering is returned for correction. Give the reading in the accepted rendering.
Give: 192 mmHg
